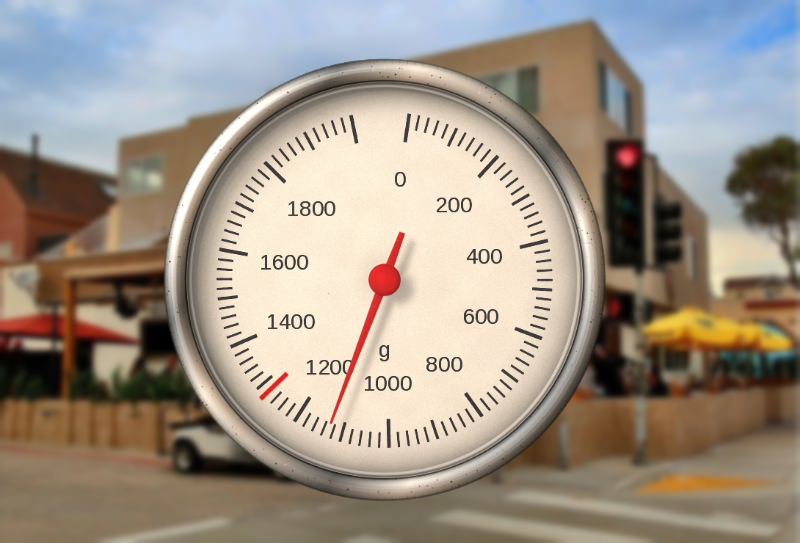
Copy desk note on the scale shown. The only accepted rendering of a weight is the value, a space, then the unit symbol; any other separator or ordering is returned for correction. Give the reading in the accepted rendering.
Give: 1130 g
